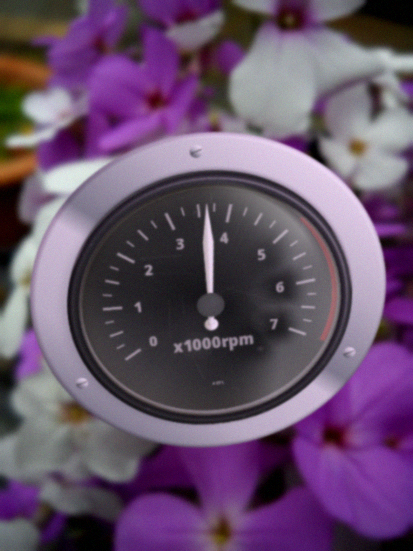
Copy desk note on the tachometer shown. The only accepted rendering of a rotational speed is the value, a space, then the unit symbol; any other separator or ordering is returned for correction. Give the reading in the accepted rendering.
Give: 3625 rpm
